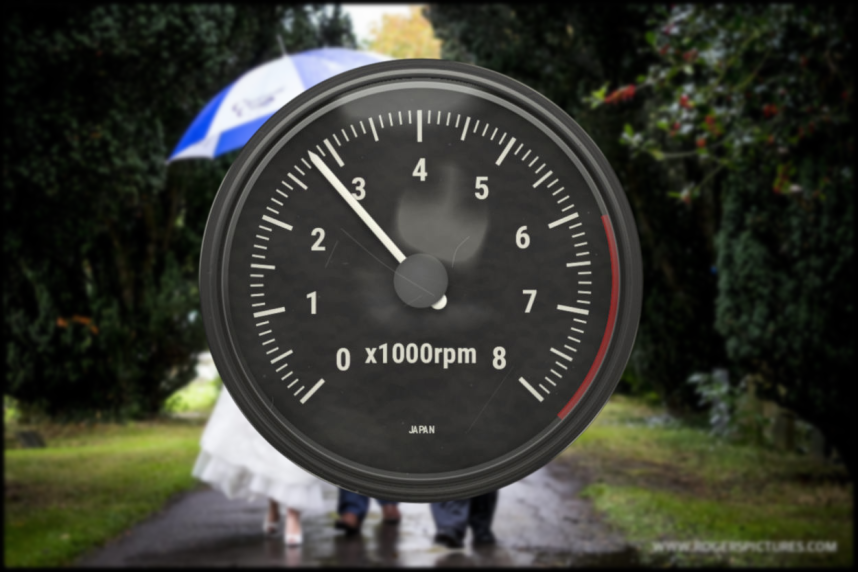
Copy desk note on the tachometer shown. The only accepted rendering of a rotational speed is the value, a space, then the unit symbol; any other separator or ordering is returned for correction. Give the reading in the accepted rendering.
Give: 2800 rpm
